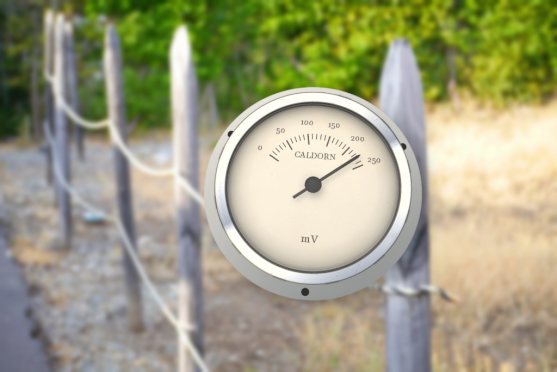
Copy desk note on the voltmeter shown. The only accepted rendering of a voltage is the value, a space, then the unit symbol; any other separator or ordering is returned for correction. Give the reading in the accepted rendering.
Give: 230 mV
